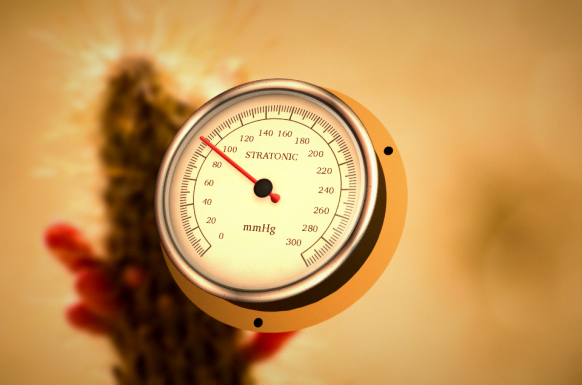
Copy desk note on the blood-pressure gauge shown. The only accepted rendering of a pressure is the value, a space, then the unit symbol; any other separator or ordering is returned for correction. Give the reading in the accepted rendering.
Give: 90 mmHg
